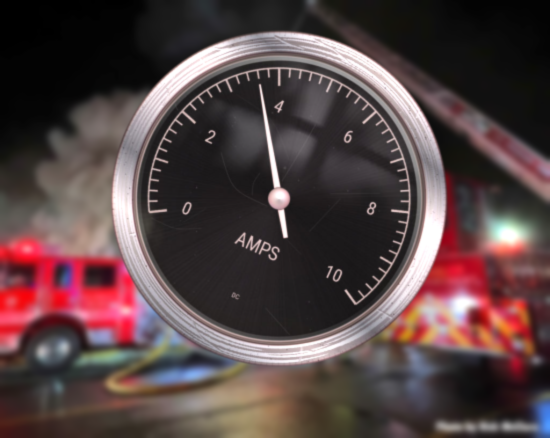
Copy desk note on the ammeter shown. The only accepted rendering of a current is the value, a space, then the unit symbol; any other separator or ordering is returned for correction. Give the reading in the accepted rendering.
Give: 3.6 A
